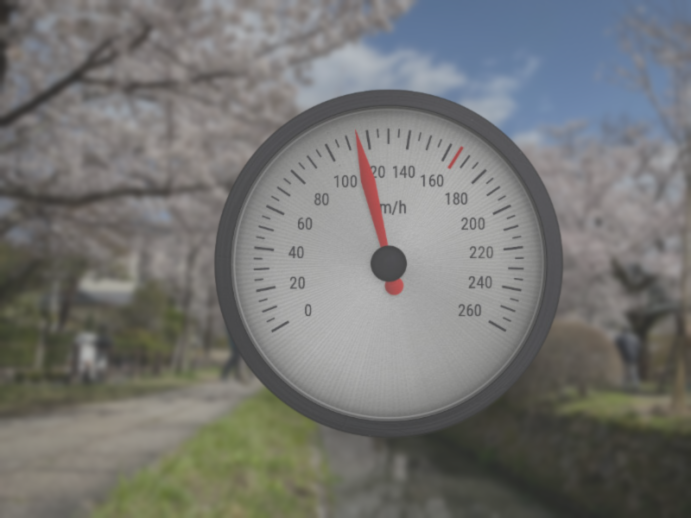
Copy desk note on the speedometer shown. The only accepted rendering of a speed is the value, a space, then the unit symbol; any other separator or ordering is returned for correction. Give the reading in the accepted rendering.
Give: 115 km/h
